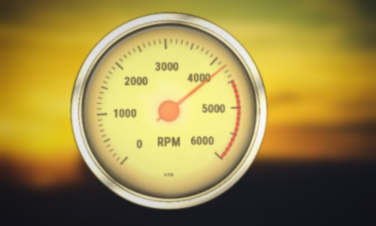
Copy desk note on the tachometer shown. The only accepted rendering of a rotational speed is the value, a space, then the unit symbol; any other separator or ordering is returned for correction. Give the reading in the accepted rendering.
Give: 4200 rpm
